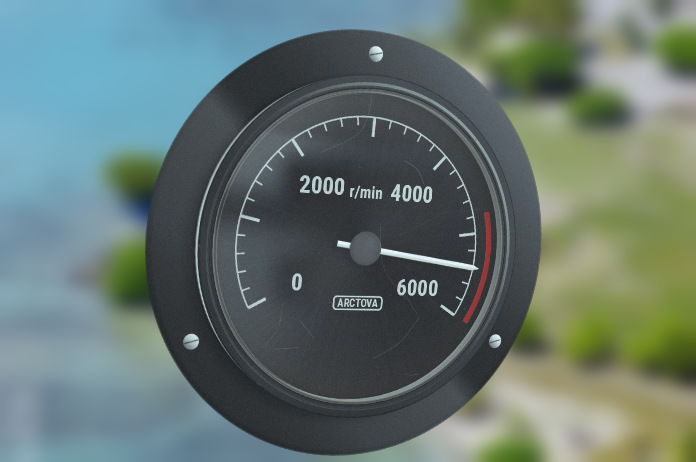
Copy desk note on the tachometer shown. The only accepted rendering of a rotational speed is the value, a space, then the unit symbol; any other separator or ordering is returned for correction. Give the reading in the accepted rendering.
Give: 5400 rpm
